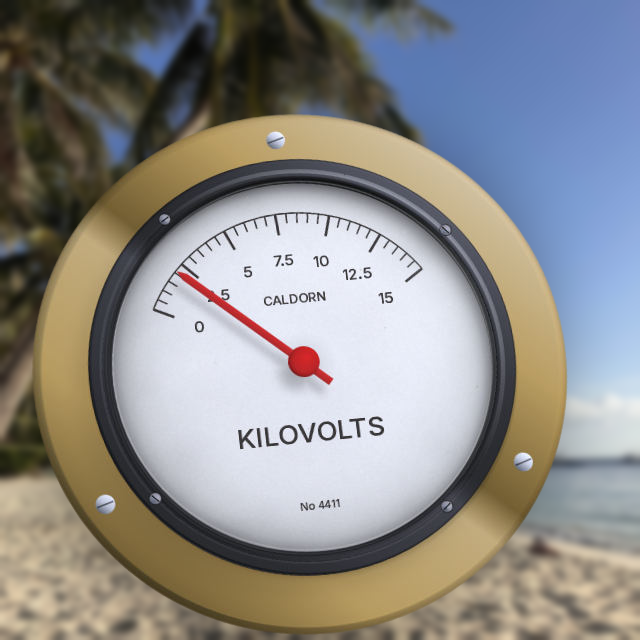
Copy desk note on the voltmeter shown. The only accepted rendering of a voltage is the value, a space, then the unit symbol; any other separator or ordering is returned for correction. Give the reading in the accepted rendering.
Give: 2 kV
